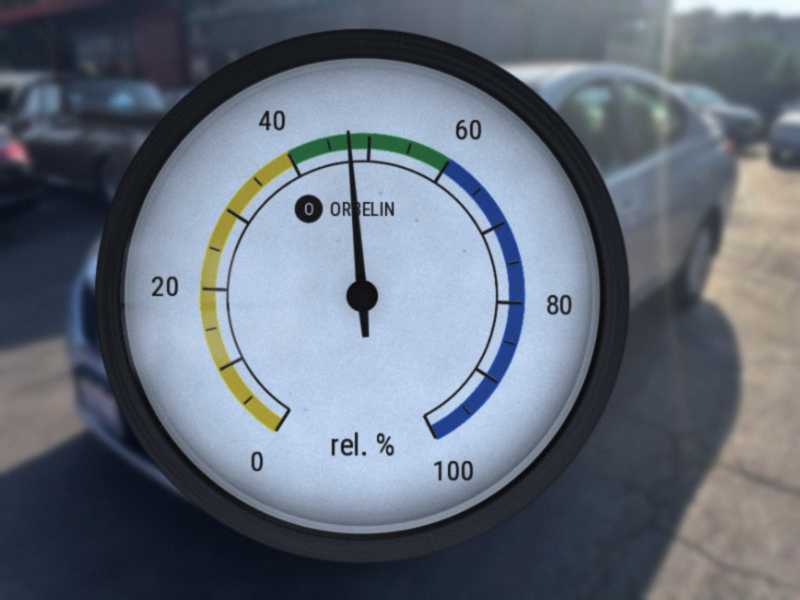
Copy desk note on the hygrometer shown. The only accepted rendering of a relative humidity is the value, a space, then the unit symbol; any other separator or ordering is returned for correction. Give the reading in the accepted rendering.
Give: 47.5 %
